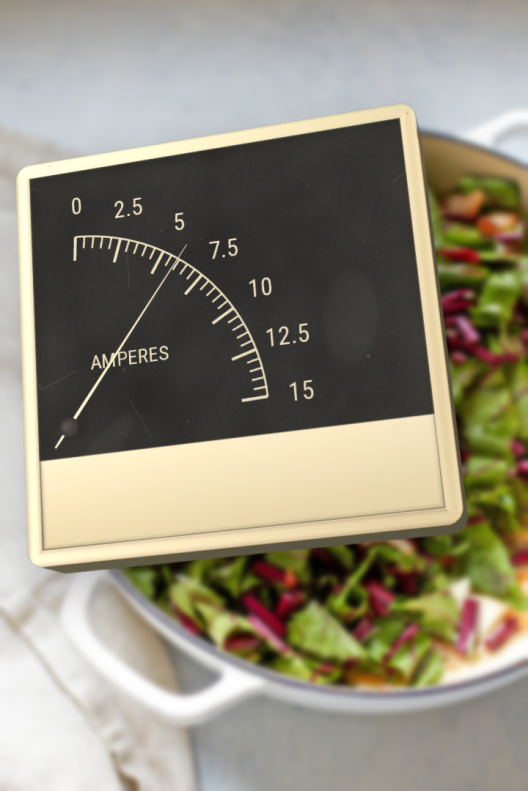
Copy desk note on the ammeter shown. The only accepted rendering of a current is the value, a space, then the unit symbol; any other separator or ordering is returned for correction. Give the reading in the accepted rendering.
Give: 6 A
